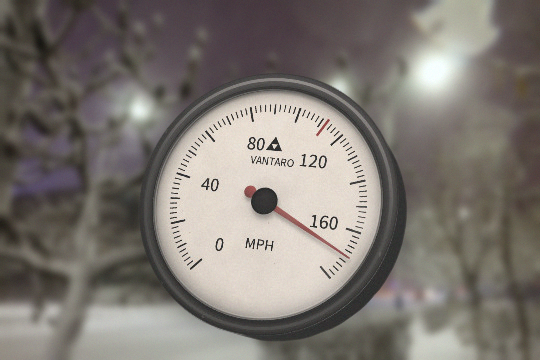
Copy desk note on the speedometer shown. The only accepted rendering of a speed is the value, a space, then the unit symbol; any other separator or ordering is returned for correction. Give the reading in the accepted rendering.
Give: 170 mph
